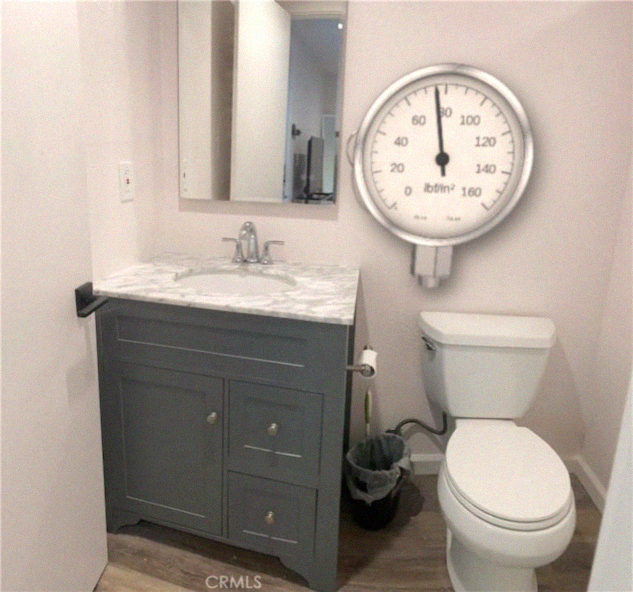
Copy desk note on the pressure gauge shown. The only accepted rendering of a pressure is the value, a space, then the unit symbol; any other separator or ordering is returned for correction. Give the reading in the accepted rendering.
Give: 75 psi
